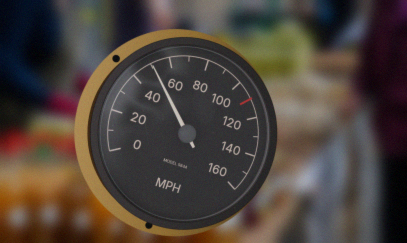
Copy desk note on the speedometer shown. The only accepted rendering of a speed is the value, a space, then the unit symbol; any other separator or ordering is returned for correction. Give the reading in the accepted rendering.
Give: 50 mph
